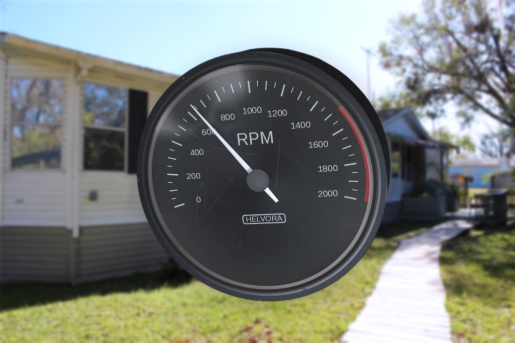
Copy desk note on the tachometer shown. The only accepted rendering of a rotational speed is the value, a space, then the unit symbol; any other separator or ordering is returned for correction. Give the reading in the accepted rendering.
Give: 650 rpm
